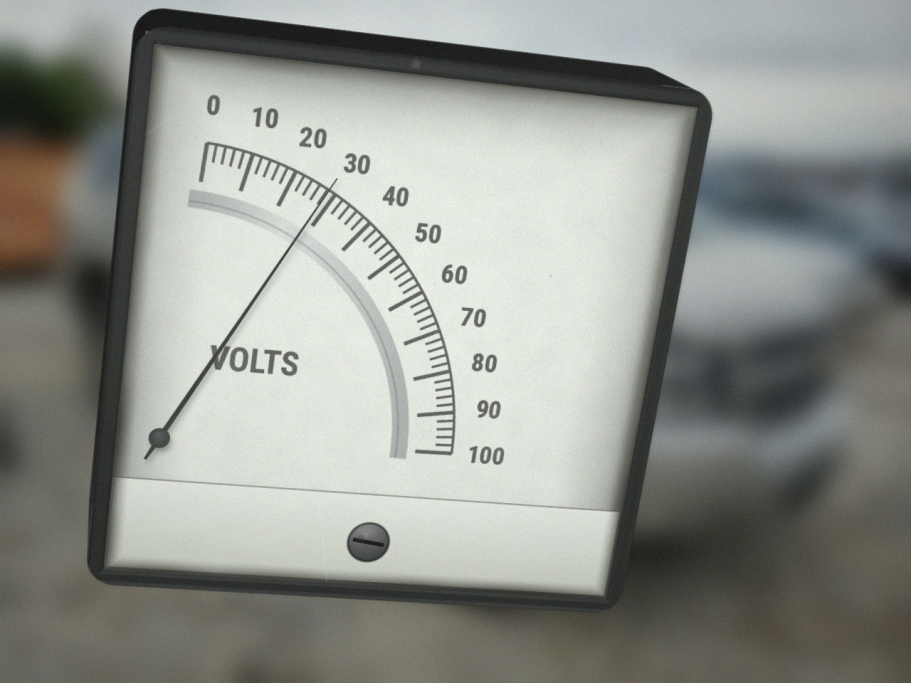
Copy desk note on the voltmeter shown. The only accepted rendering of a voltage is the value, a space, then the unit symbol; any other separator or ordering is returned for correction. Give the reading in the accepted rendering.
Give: 28 V
